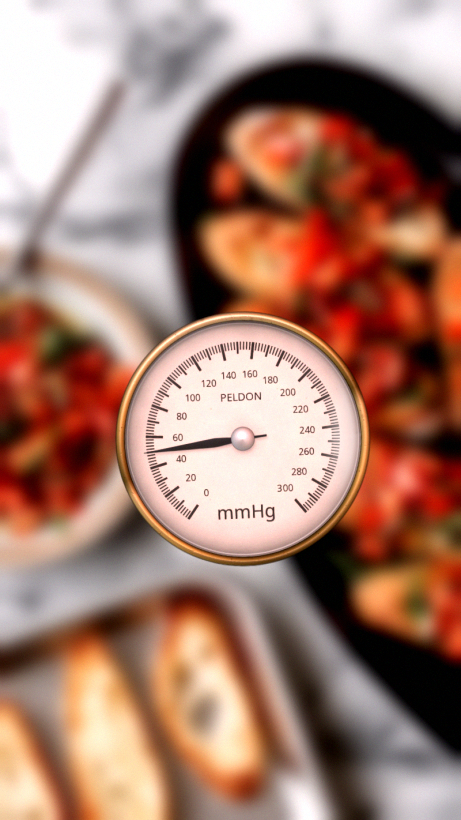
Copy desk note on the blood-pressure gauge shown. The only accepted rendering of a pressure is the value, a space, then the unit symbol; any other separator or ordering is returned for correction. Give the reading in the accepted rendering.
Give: 50 mmHg
